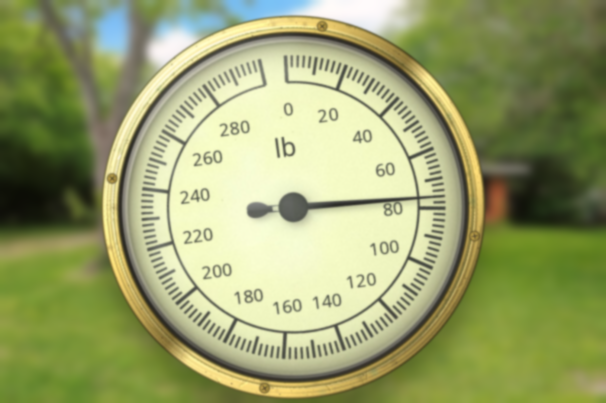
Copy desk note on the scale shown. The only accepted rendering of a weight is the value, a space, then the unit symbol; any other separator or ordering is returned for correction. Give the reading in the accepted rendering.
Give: 76 lb
